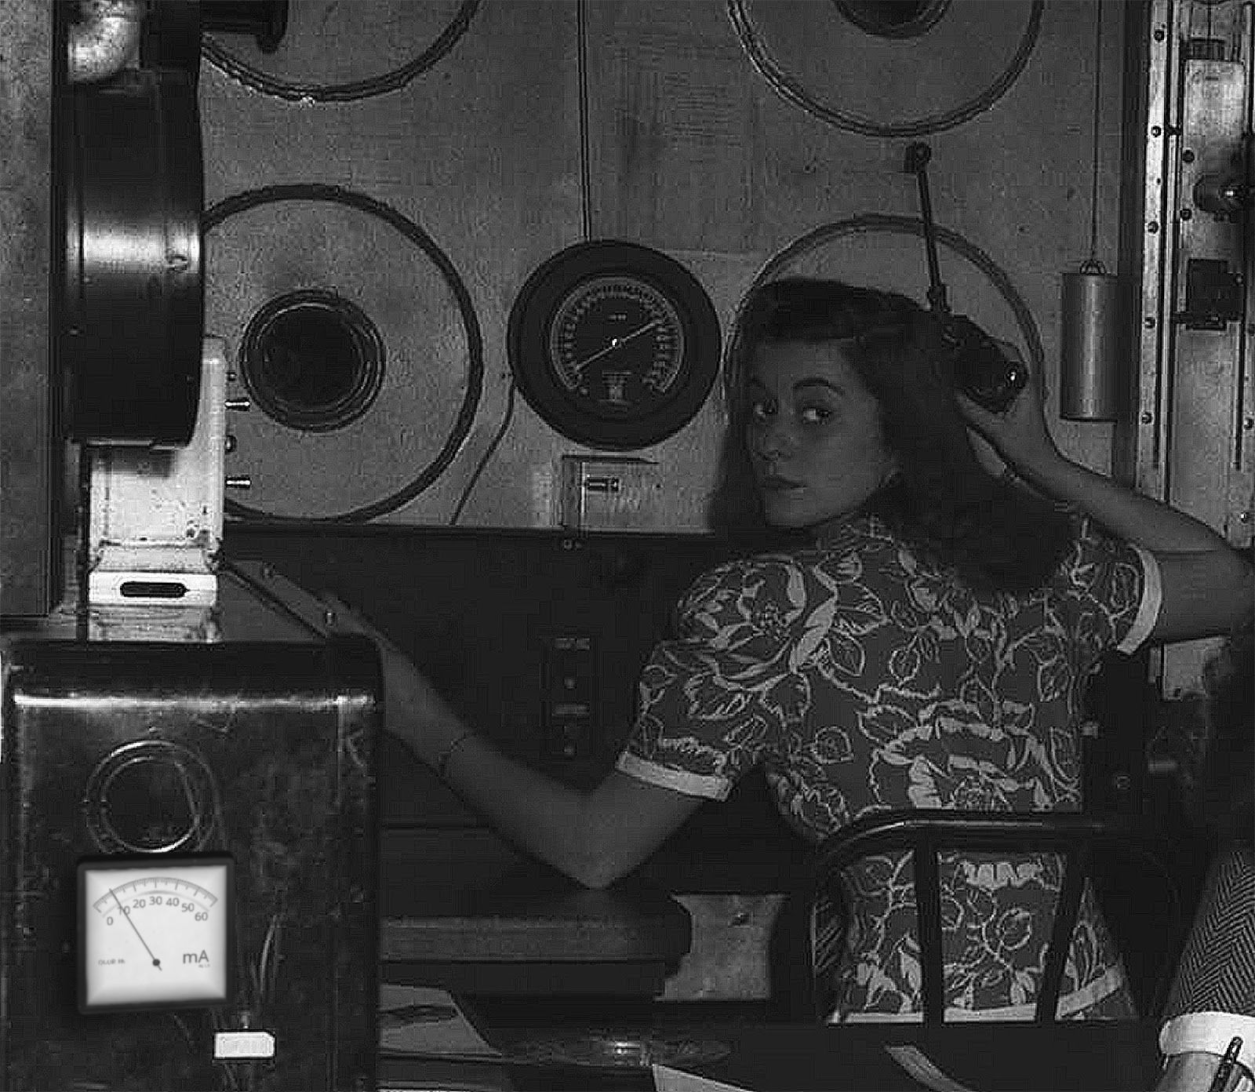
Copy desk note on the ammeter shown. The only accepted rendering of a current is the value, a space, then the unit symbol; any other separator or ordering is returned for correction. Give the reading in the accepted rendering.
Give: 10 mA
